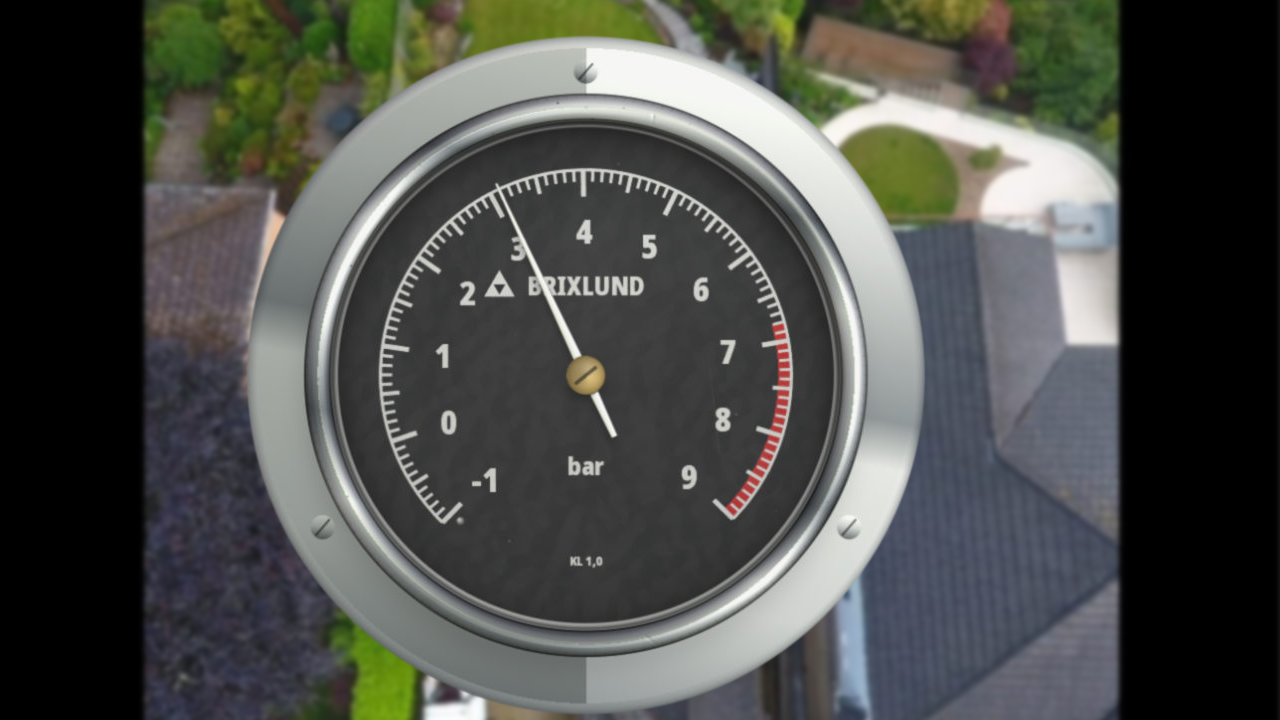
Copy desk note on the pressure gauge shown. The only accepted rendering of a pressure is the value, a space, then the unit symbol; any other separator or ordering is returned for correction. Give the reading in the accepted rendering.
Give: 3.1 bar
